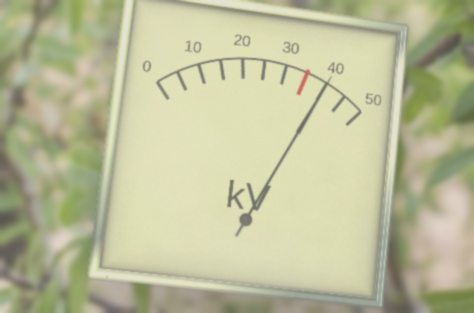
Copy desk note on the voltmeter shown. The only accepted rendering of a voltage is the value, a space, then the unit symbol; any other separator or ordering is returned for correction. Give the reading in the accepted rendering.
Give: 40 kV
